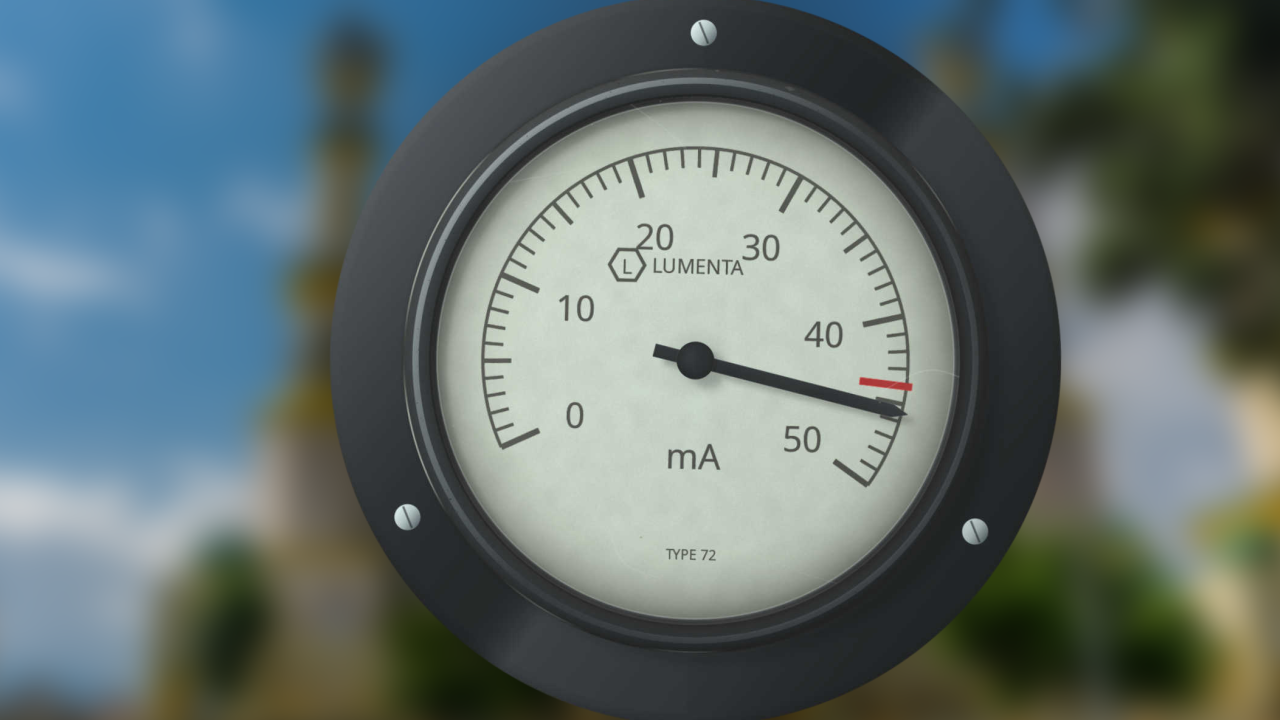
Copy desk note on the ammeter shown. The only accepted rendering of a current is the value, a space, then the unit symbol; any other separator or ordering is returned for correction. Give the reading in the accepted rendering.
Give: 45.5 mA
